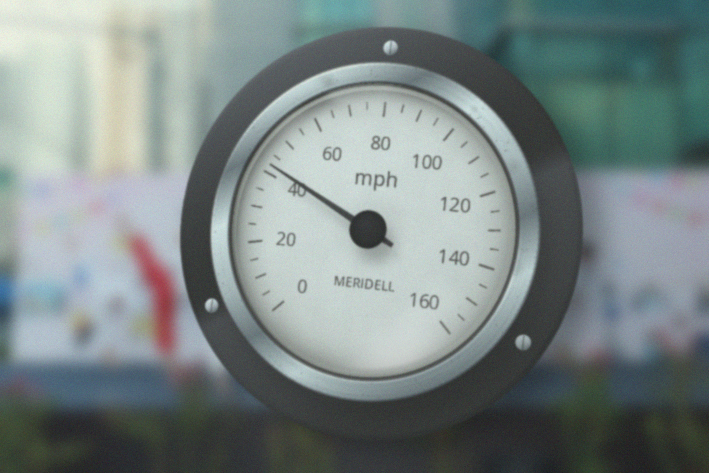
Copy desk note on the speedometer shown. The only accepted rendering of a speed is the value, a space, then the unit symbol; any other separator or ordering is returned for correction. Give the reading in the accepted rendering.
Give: 42.5 mph
